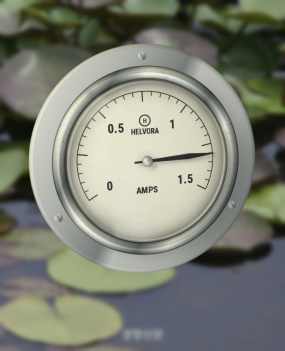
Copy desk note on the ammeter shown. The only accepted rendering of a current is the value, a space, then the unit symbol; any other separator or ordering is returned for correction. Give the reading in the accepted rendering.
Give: 1.3 A
